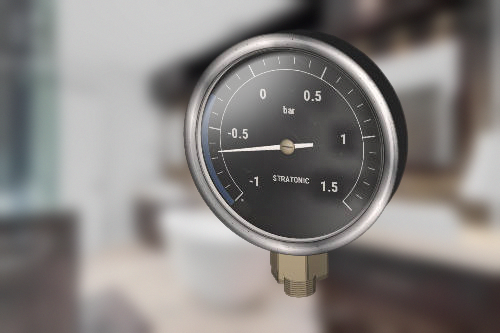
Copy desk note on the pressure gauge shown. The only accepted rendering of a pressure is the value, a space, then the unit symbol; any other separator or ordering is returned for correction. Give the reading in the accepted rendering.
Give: -0.65 bar
